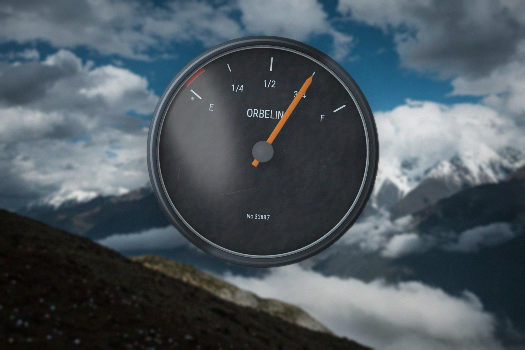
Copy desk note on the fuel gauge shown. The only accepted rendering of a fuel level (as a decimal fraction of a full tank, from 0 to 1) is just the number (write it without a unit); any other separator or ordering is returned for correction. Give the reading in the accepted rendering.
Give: 0.75
